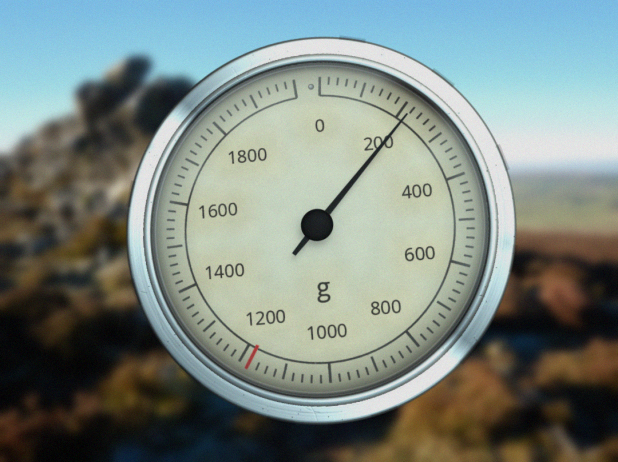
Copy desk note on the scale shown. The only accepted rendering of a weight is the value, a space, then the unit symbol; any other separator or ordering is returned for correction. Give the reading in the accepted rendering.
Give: 220 g
